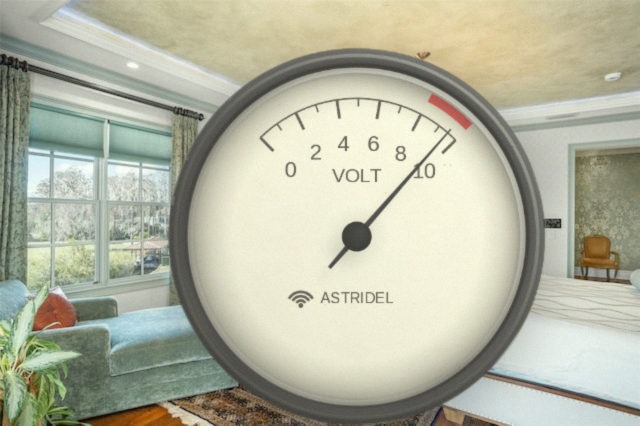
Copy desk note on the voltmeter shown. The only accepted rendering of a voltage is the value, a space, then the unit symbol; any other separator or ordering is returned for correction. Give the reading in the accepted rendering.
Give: 9.5 V
